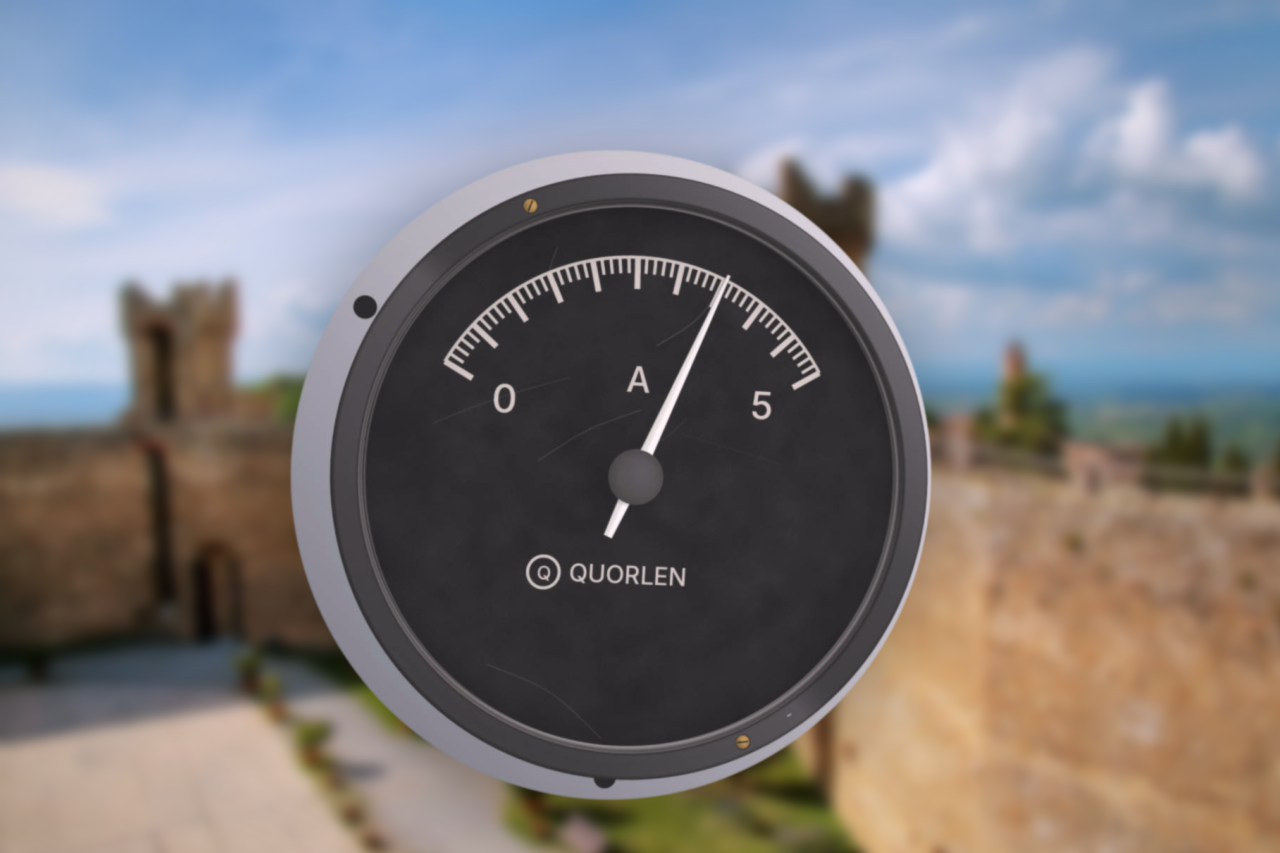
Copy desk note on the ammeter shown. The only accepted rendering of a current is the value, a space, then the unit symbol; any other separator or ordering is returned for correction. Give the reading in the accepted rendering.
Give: 3.5 A
